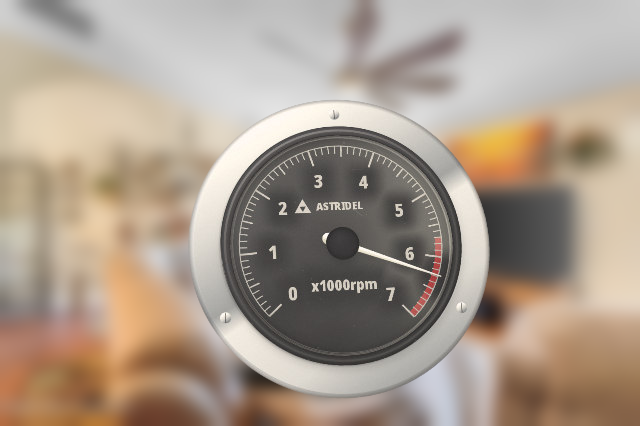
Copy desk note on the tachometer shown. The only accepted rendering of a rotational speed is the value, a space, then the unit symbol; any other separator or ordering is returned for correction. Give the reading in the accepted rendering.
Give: 6300 rpm
